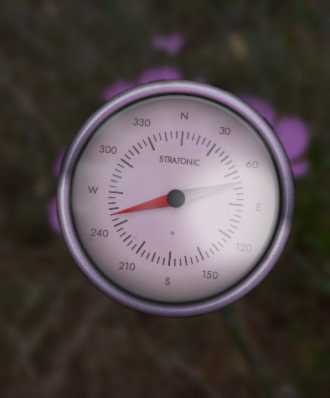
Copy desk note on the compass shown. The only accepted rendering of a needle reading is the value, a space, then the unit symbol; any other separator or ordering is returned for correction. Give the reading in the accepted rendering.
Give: 250 °
